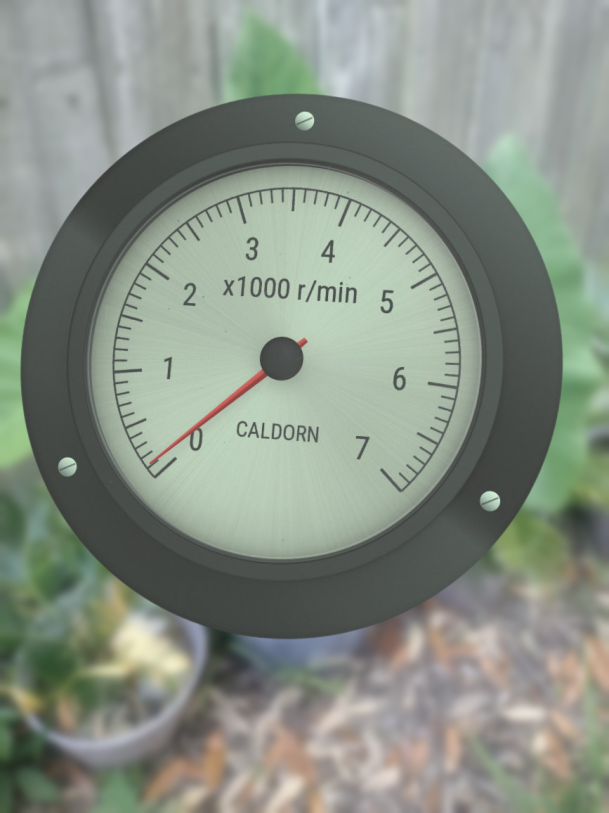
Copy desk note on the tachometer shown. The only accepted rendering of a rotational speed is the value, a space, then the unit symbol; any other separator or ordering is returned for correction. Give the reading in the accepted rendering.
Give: 100 rpm
